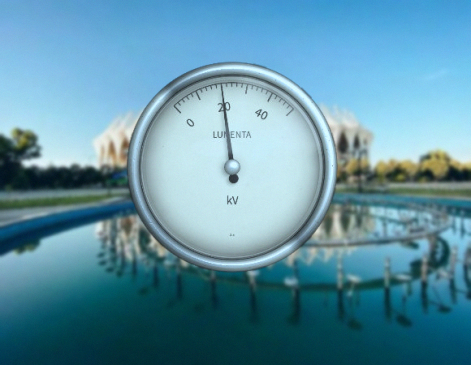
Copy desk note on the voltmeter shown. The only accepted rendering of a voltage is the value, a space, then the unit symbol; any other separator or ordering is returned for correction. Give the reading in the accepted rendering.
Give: 20 kV
